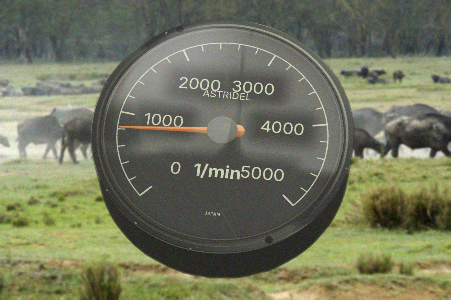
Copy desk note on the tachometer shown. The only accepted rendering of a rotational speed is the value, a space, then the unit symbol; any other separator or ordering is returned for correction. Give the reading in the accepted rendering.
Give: 800 rpm
